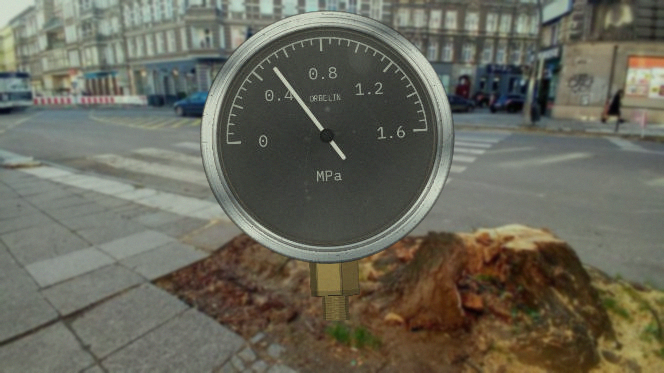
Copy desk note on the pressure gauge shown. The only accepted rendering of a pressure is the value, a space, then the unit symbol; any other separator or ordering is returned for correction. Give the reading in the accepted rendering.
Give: 0.5 MPa
